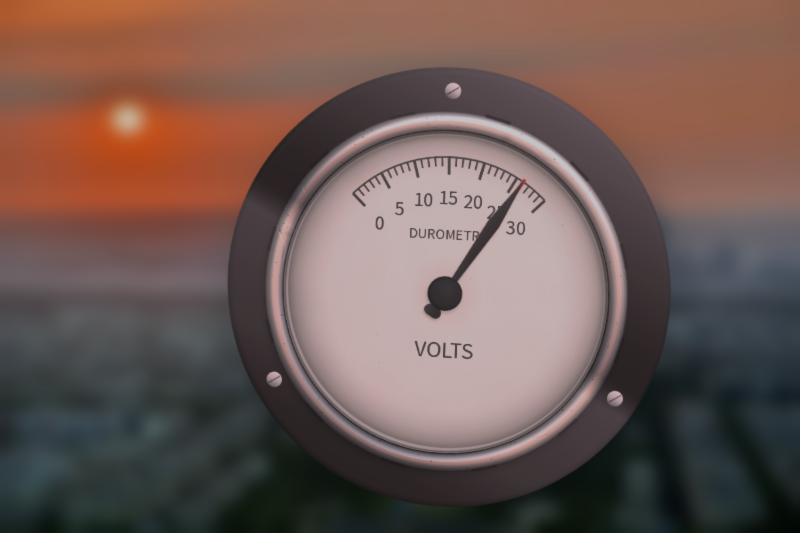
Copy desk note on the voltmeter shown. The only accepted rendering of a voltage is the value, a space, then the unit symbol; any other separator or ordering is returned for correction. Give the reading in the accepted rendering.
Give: 26 V
